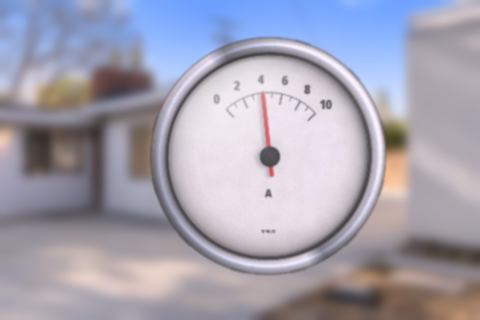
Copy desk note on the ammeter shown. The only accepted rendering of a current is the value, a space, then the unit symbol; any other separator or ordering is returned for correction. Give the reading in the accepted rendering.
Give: 4 A
